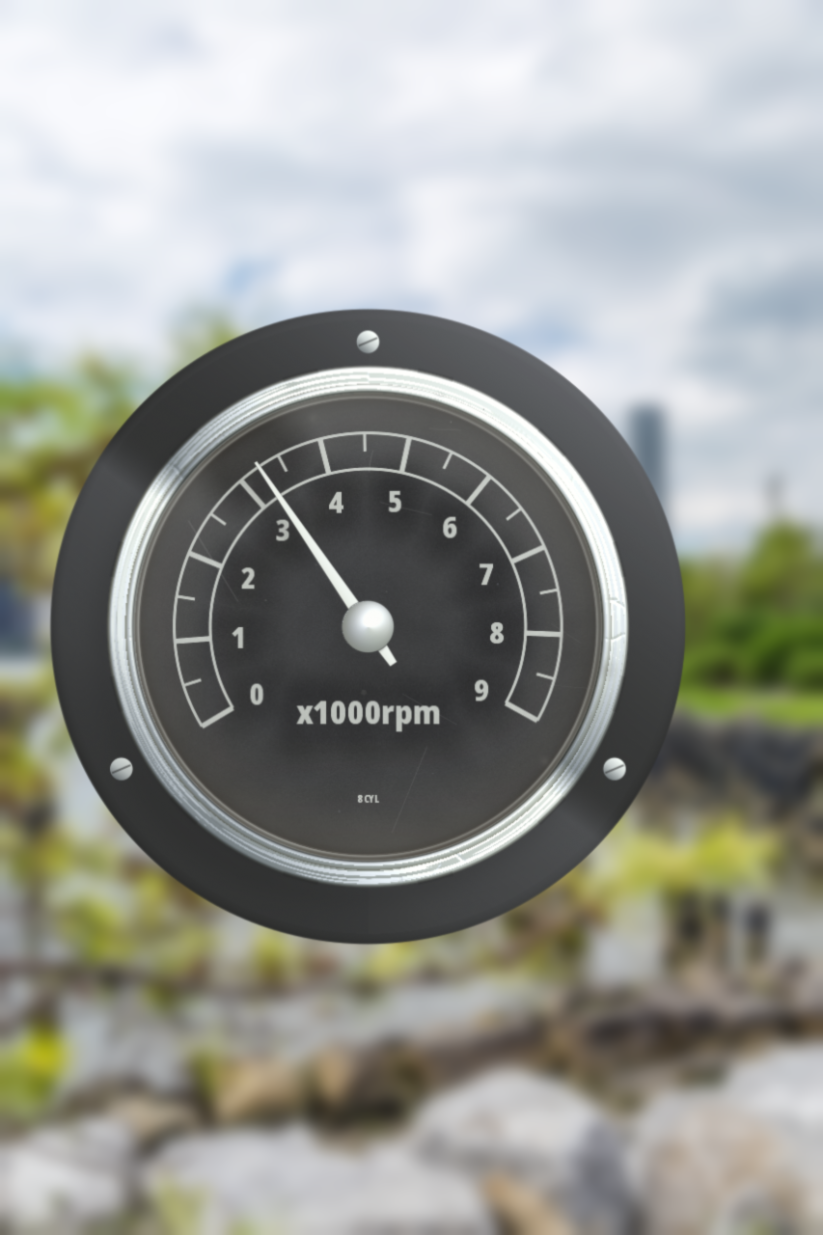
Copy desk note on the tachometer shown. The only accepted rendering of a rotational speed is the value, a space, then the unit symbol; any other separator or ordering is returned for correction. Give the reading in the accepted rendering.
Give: 3250 rpm
